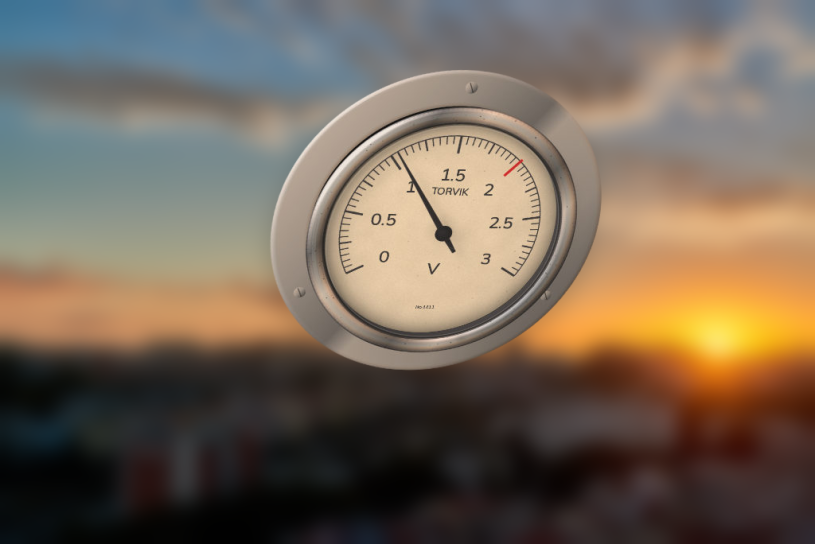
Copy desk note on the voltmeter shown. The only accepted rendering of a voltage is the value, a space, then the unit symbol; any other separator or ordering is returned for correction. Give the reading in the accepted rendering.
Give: 1.05 V
